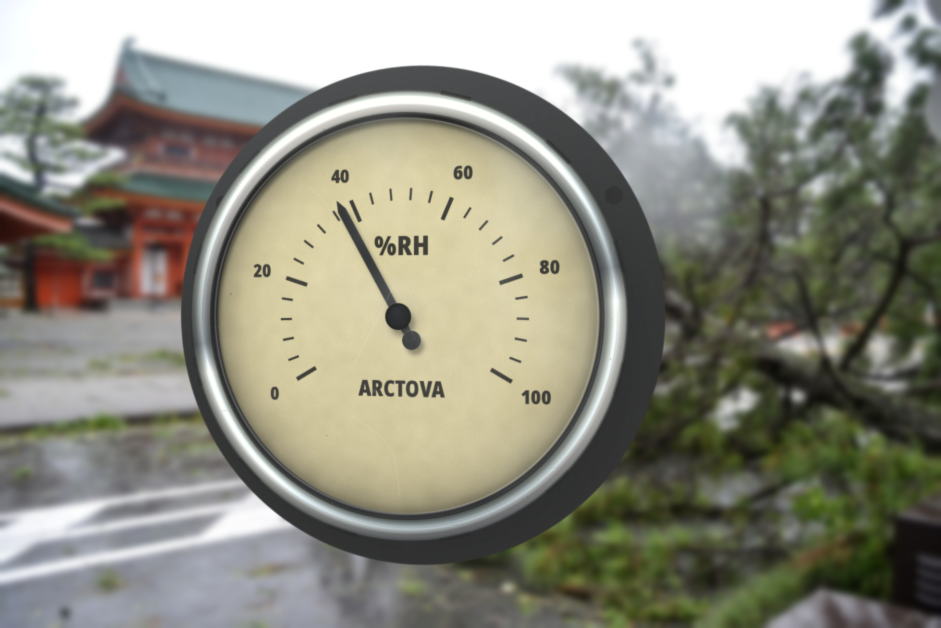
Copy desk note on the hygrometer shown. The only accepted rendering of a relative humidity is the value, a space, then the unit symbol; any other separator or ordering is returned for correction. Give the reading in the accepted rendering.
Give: 38 %
